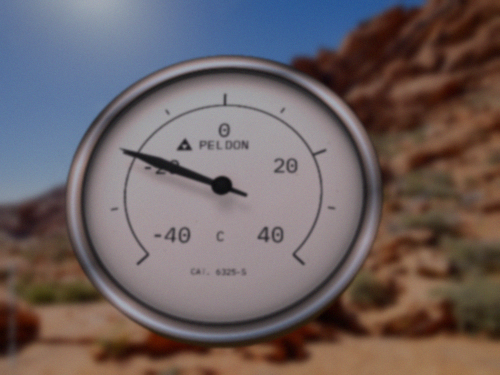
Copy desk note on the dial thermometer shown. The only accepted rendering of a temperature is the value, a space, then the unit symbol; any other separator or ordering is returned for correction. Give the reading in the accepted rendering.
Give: -20 °C
